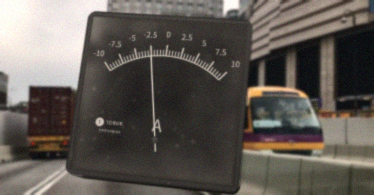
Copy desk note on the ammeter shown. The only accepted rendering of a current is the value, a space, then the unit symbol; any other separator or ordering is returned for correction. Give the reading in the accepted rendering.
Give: -2.5 A
